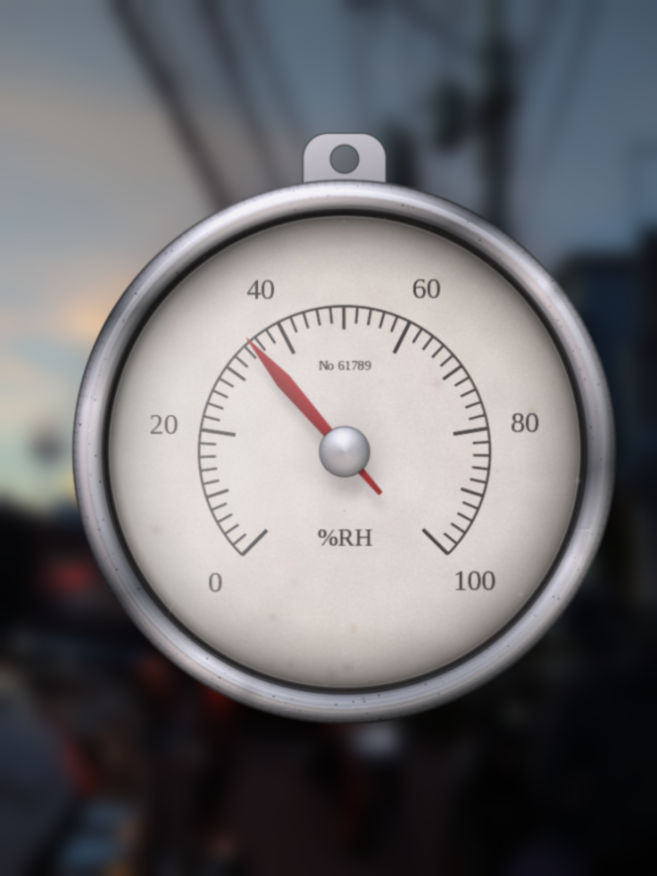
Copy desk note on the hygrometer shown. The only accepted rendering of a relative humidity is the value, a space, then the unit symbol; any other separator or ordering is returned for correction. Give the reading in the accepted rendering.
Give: 35 %
